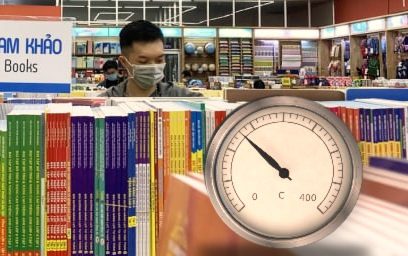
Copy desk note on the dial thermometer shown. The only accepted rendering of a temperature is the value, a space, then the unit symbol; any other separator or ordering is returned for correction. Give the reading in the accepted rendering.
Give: 130 °C
